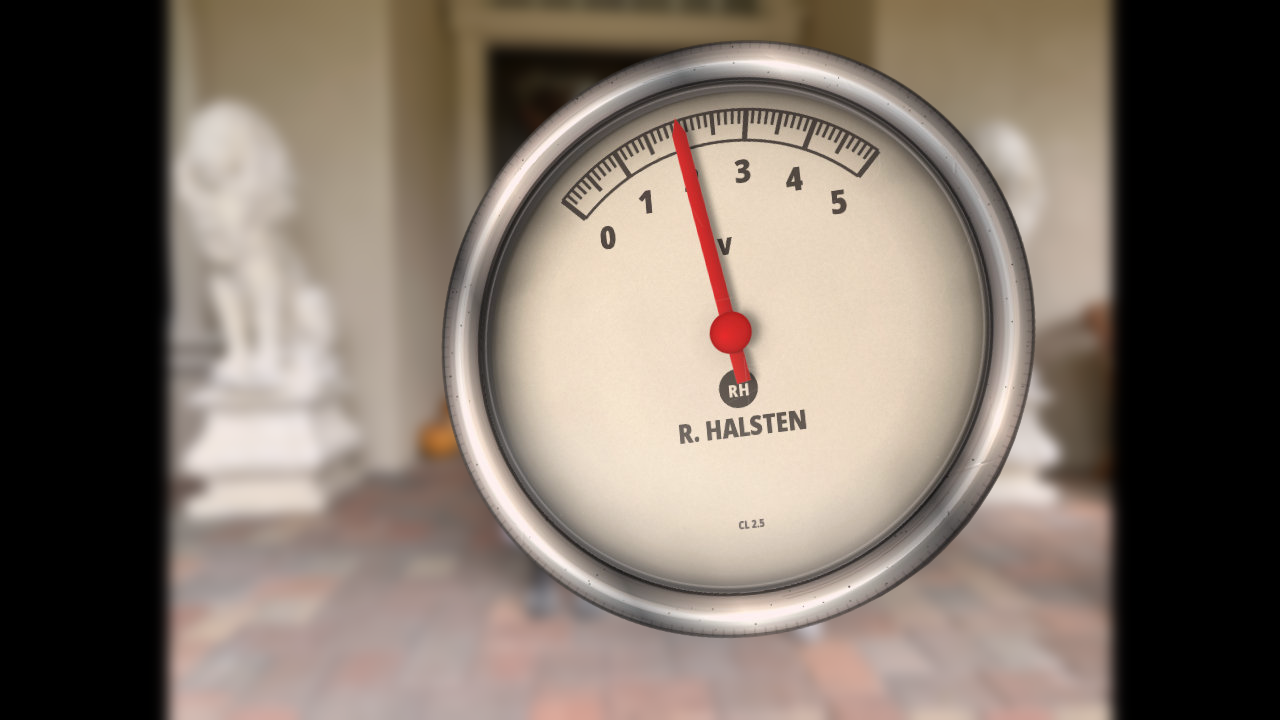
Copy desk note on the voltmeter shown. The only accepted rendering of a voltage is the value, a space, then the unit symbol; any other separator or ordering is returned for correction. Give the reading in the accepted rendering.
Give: 2 V
